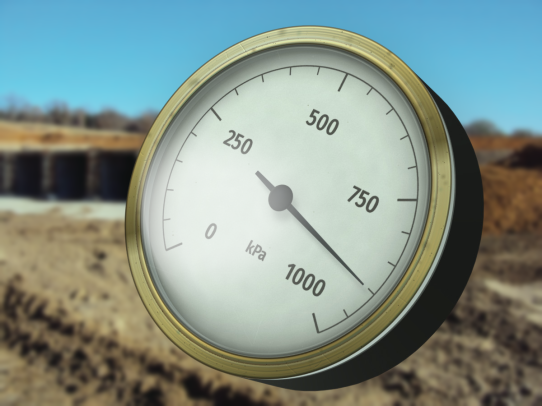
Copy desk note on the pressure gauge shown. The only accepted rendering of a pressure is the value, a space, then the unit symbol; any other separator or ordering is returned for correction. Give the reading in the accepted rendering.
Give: 900 kPa
